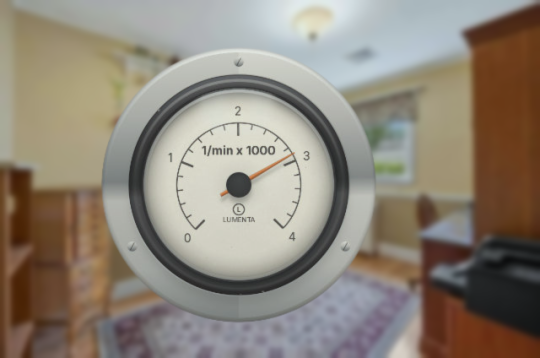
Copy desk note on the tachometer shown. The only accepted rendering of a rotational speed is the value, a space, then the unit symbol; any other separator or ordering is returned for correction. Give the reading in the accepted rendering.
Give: 2900 rpm
